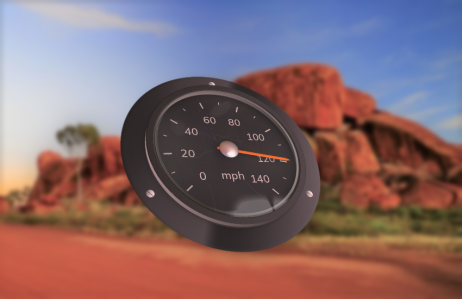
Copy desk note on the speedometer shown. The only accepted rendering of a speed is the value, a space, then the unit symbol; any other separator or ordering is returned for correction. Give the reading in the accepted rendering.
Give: 120 mph
